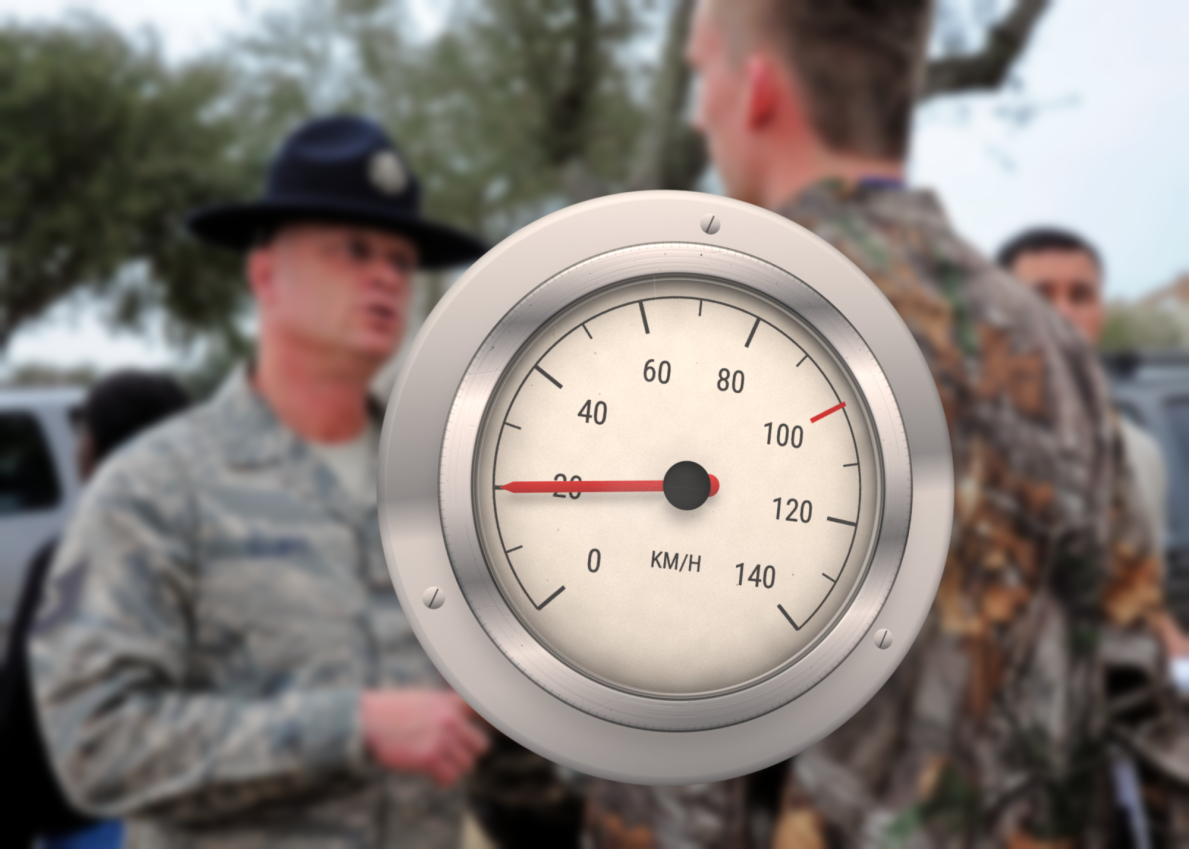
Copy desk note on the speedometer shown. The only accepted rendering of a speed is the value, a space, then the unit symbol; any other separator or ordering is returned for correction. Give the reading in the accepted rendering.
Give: 20 km/h
